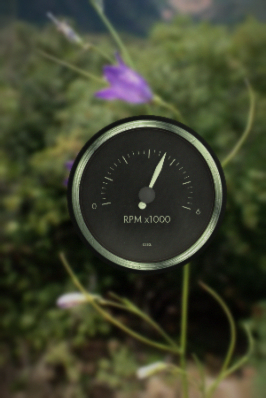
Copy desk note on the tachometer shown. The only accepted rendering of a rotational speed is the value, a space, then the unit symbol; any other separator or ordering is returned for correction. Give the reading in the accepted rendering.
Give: 3600 rpm
